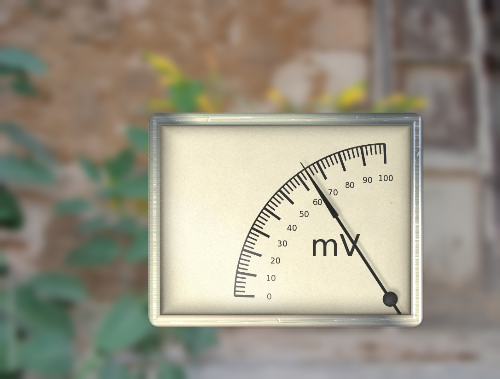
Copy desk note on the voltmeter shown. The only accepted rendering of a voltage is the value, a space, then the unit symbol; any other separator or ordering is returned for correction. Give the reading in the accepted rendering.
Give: 64 mV
